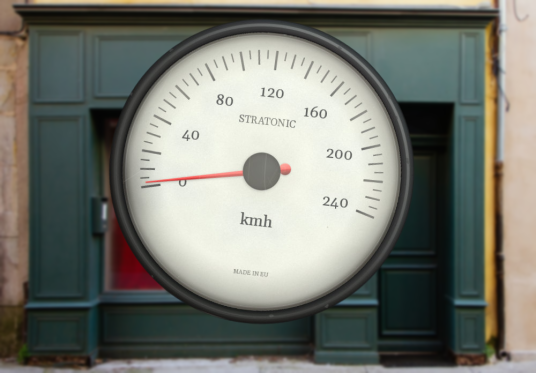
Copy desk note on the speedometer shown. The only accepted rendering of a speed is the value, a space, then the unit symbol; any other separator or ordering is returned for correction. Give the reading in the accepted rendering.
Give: 2.5 km/h
